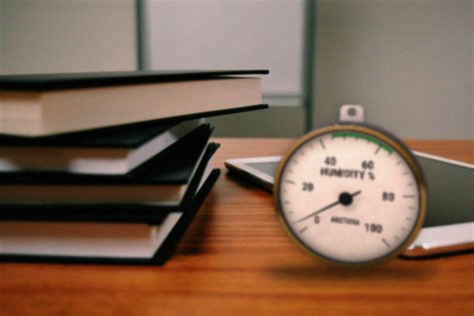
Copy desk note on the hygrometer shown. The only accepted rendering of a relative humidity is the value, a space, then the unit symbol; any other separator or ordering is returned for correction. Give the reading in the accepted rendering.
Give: 4 %
